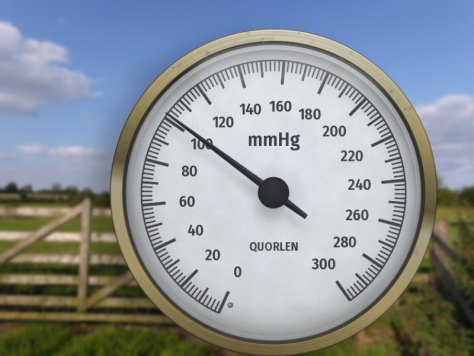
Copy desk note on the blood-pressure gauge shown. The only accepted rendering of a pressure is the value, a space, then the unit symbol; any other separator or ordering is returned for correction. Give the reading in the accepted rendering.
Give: 102 mmHg
